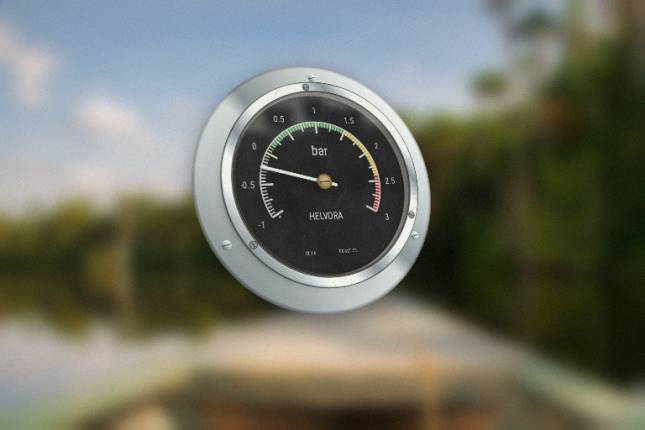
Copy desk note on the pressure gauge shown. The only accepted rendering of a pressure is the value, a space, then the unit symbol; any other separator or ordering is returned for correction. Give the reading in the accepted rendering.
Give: -0.25 bar
